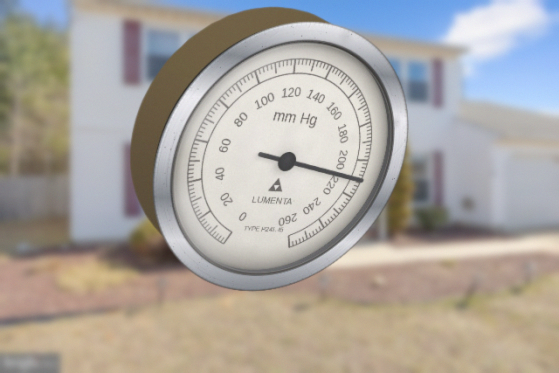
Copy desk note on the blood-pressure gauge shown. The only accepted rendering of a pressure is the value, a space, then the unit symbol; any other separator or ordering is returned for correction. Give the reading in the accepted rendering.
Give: 210 mmHg
